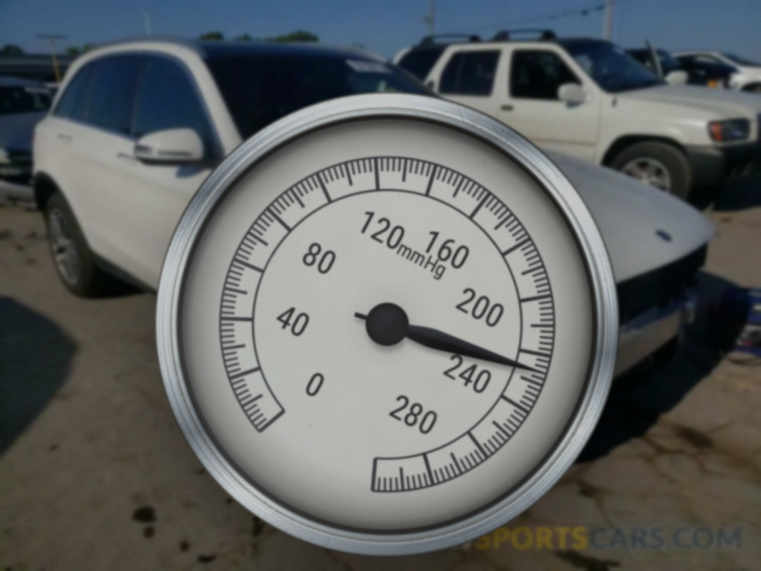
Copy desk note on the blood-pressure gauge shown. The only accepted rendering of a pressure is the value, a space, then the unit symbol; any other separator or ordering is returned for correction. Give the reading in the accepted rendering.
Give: 226 mmHg
